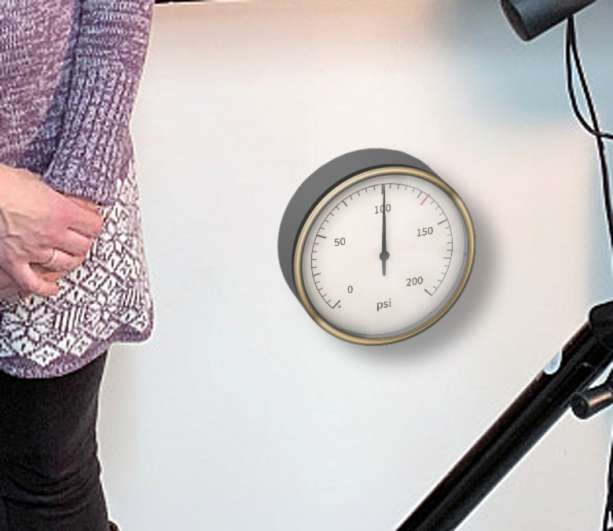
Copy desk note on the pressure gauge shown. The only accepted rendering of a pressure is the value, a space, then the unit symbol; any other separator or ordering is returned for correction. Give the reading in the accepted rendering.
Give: 100 psi
